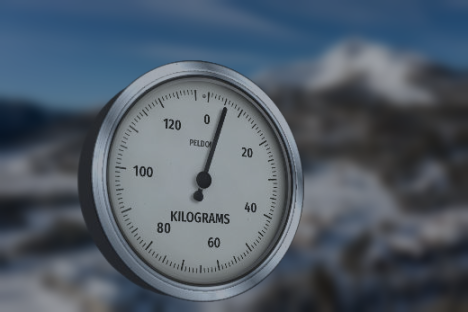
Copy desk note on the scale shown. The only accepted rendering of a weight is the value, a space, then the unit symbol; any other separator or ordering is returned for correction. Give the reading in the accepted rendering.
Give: 5 kg
